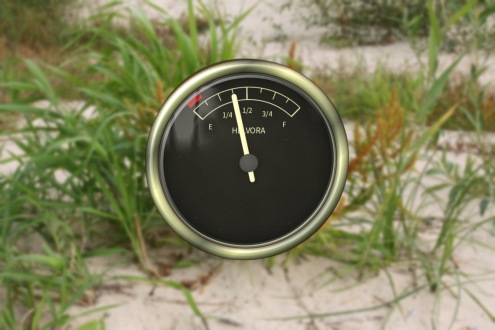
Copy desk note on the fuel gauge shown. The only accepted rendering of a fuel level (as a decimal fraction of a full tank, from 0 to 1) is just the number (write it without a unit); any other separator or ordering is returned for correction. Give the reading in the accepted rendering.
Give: 0.375
